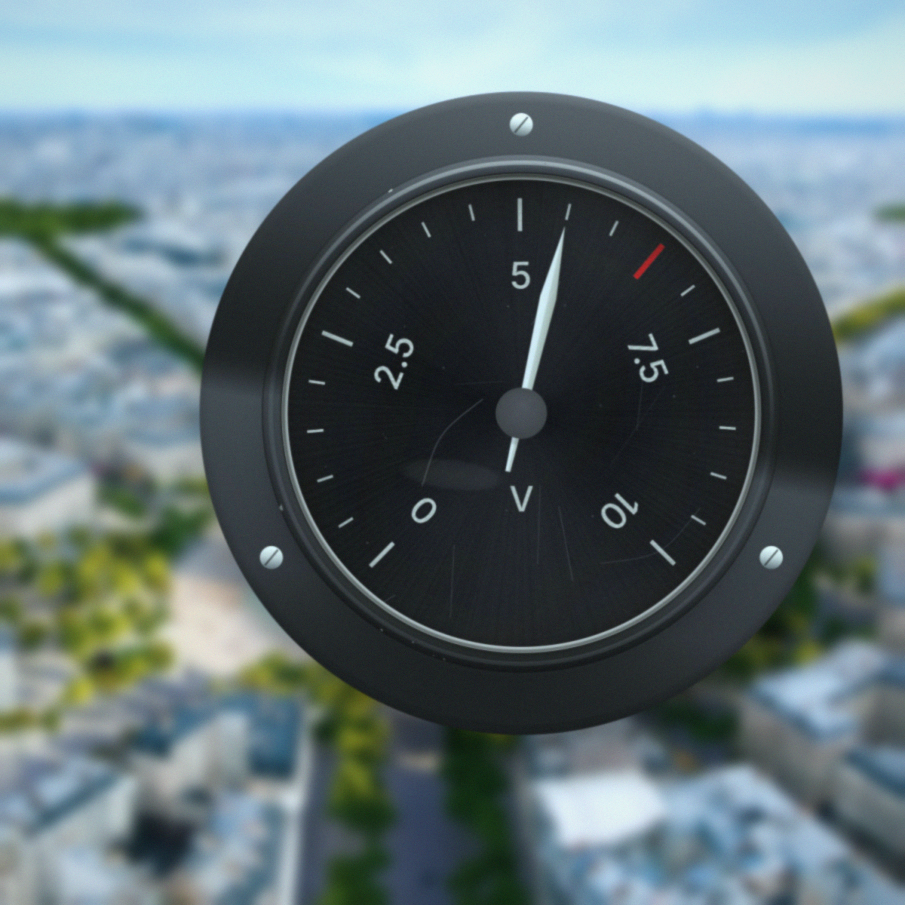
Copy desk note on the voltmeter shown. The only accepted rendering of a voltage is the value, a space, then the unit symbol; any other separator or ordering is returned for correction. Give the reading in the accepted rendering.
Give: 5.5 V
